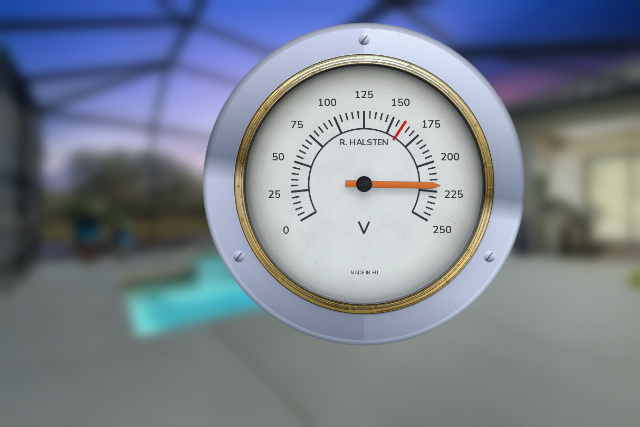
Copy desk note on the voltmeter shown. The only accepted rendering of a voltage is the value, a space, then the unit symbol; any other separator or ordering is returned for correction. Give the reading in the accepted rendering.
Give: 220 V
